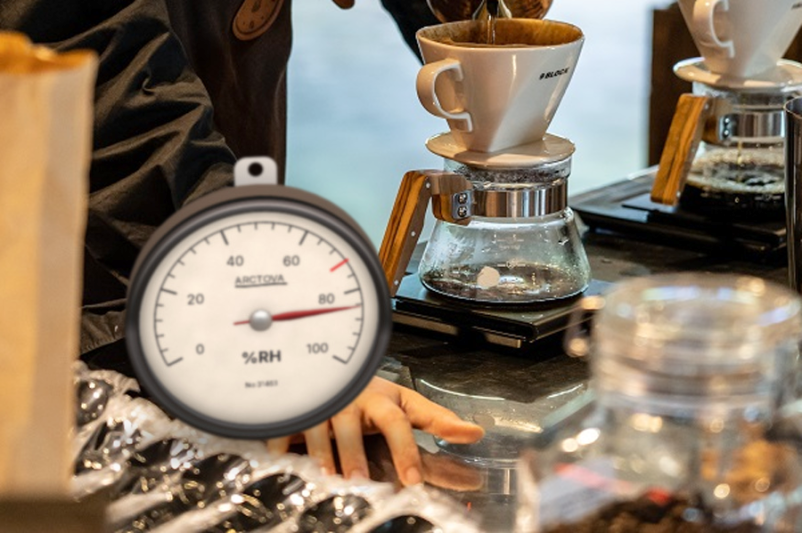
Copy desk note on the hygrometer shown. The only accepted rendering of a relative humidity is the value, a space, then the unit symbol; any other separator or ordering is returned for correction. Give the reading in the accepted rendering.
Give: 84 %
